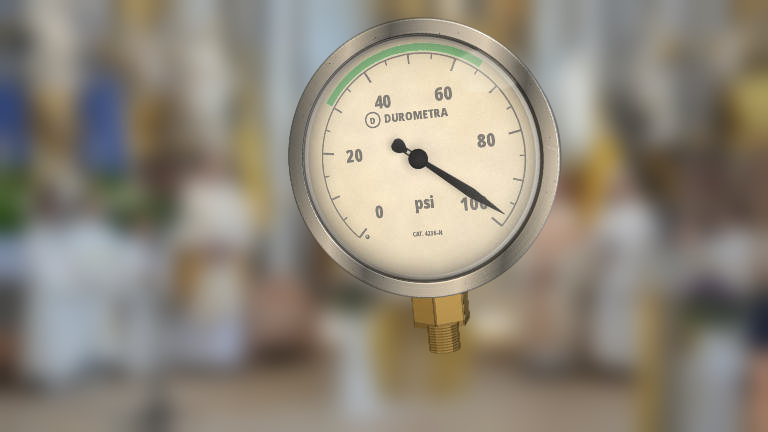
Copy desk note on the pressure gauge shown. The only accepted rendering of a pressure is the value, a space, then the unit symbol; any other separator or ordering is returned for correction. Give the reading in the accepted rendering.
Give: 97.5 psi
